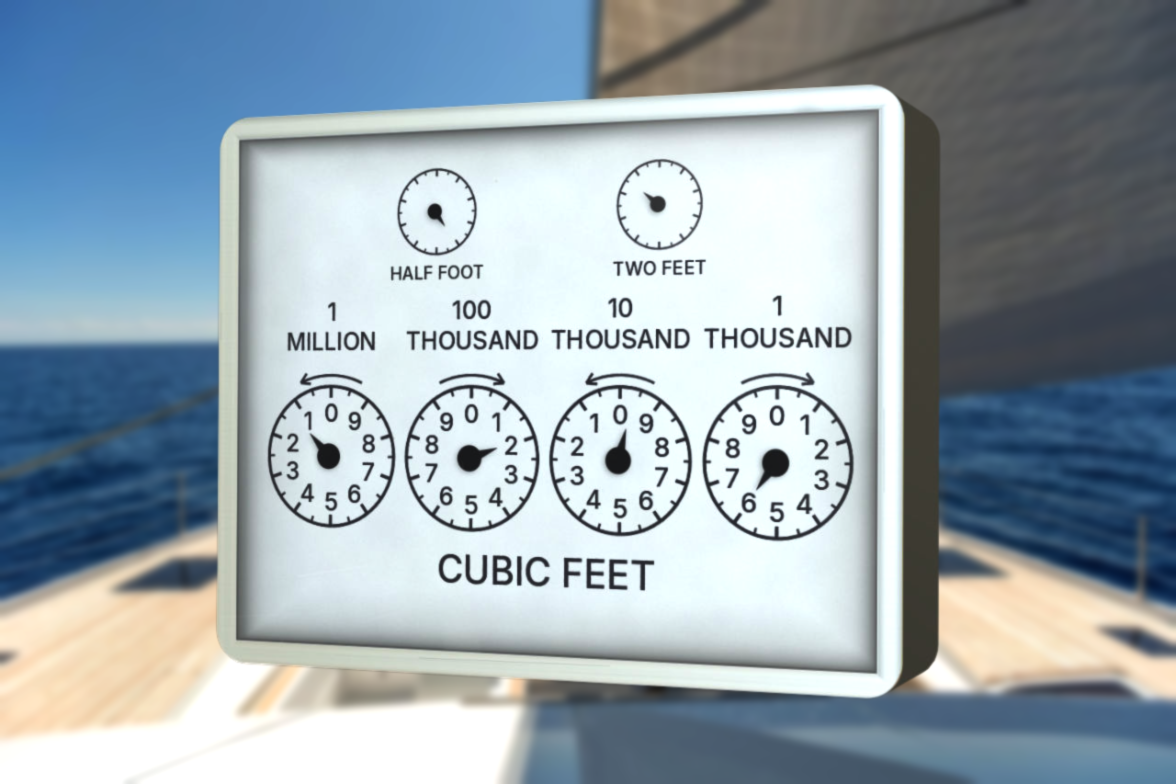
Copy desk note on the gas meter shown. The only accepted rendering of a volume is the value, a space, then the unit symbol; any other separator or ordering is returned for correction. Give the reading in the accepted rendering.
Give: 119600 ft³
